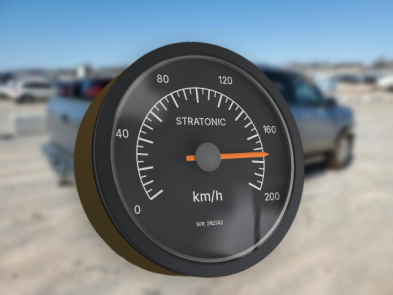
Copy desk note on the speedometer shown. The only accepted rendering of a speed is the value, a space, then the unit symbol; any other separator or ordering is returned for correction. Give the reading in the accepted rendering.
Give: 175 km/h
